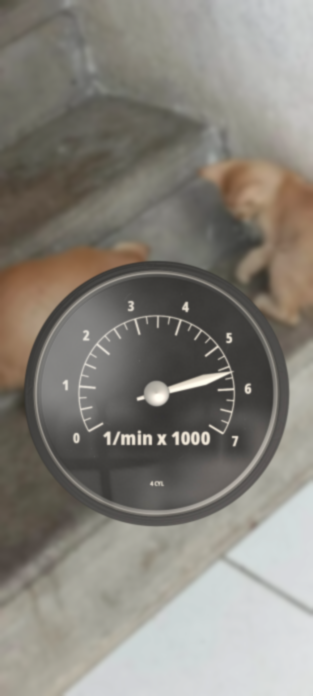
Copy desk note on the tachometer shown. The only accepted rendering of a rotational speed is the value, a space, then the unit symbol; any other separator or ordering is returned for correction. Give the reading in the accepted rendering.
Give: 5625 rpm
